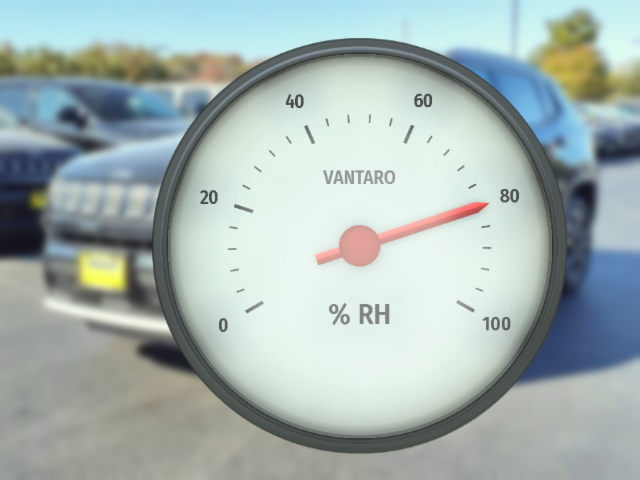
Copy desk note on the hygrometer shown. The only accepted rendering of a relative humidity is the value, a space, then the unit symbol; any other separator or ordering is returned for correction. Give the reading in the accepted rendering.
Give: 80 %
